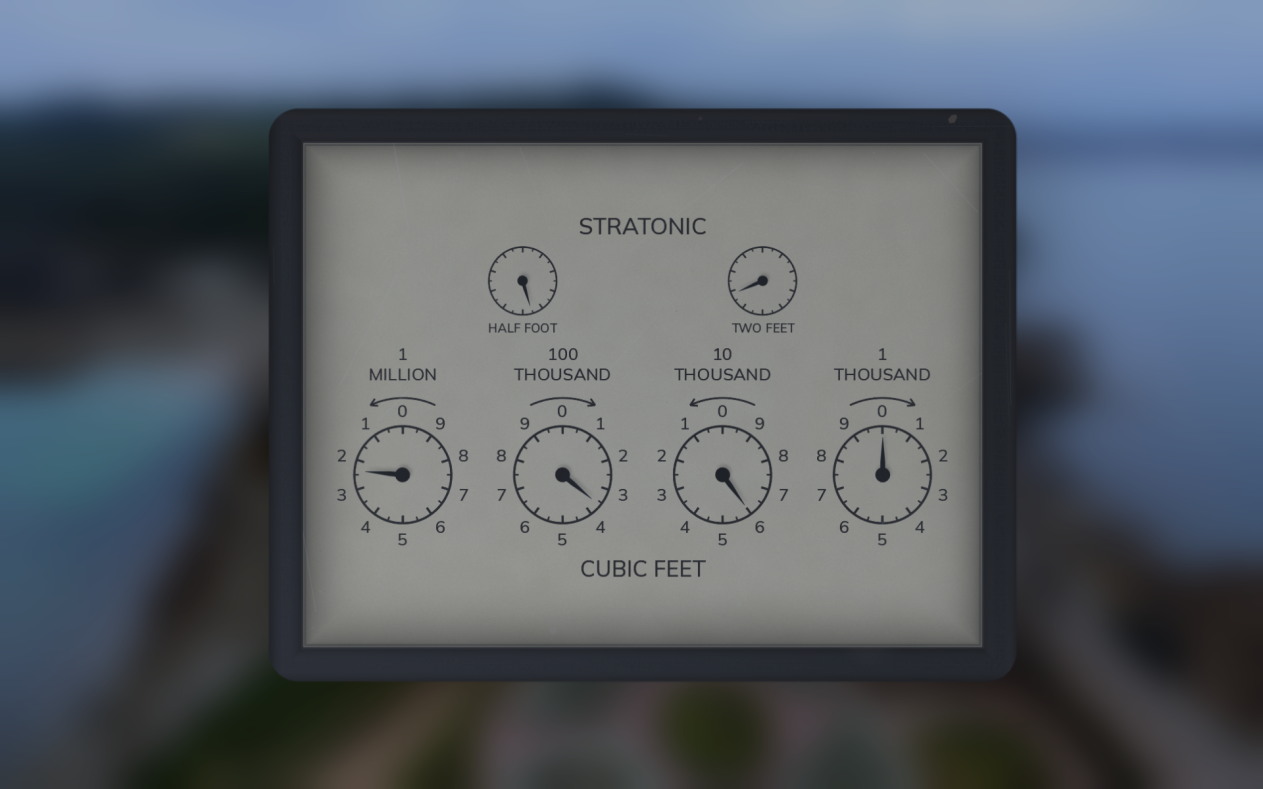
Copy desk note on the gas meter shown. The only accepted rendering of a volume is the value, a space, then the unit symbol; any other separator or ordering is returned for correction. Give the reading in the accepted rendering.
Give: 236000 ft³
